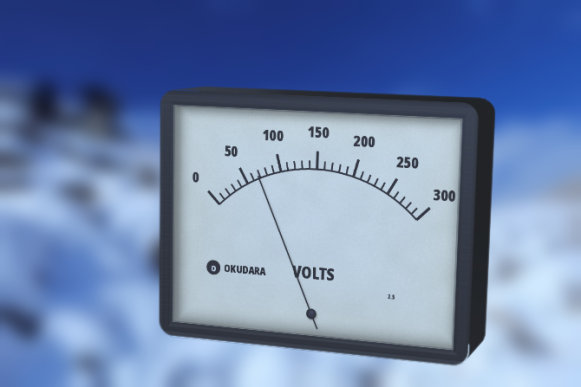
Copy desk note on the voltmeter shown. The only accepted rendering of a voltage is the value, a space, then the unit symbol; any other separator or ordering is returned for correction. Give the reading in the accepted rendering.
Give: 70 V
